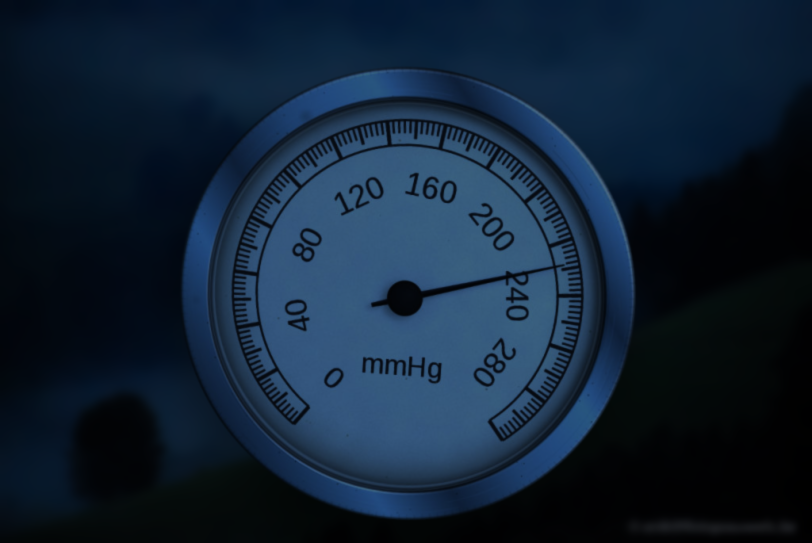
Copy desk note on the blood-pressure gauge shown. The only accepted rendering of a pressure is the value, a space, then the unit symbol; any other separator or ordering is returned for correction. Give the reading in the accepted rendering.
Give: 228 mmHg
